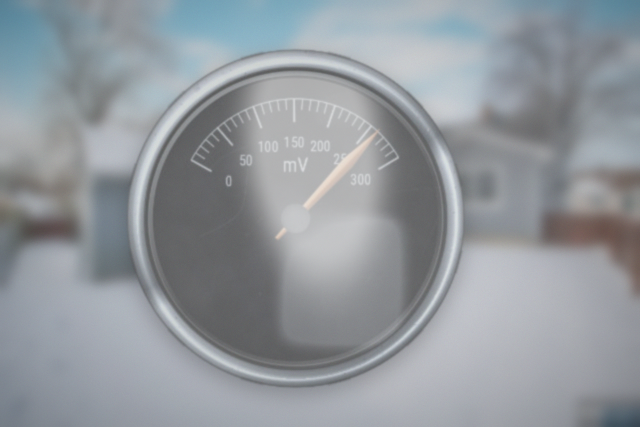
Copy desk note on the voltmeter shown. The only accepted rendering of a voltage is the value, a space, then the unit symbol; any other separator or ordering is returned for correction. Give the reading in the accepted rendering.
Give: 260 mV
